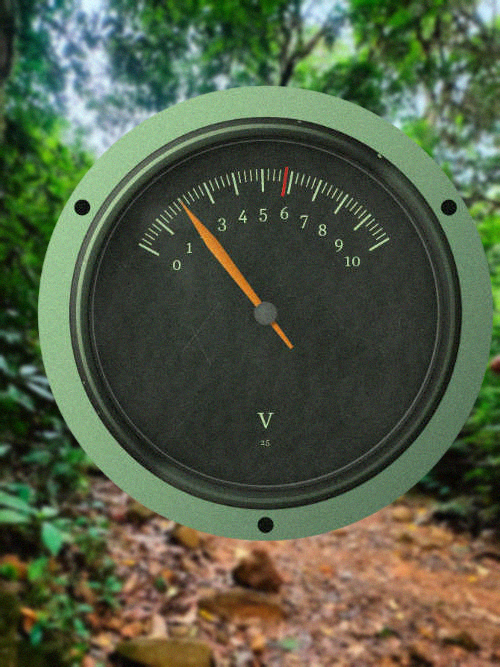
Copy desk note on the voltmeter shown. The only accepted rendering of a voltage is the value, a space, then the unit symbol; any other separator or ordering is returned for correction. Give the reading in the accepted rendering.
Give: 2 V
